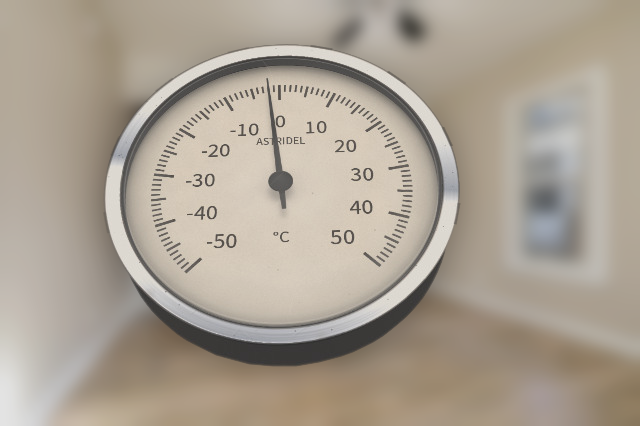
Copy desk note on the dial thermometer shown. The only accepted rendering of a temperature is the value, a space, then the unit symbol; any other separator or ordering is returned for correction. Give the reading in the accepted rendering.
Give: -2 °C
